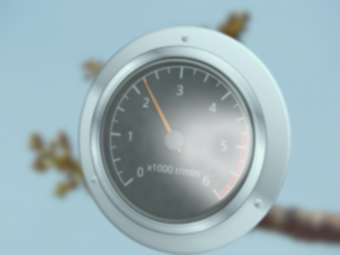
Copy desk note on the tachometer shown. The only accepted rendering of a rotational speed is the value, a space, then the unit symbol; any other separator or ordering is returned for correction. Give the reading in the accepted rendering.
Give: 2250 rpm
